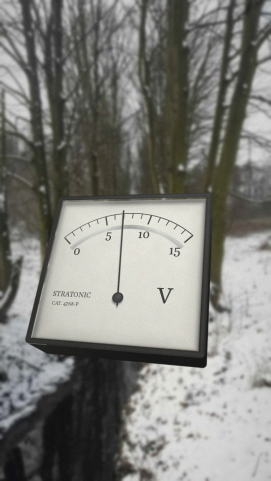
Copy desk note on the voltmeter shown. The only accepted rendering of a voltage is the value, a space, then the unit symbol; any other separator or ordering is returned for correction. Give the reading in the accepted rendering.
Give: 7 V
